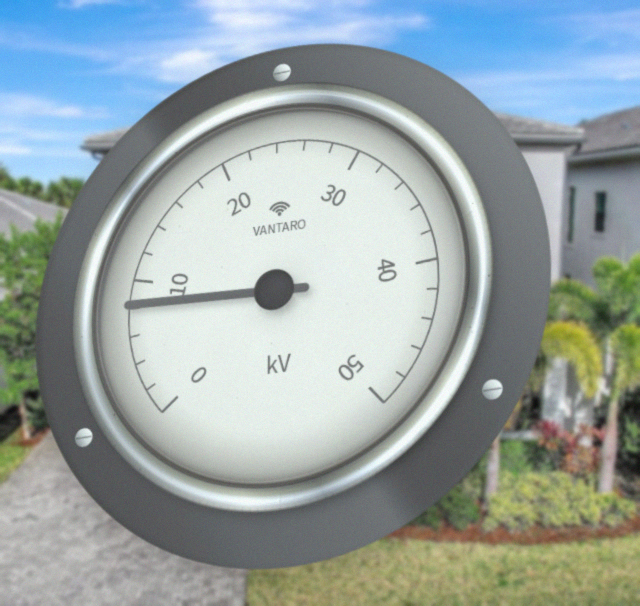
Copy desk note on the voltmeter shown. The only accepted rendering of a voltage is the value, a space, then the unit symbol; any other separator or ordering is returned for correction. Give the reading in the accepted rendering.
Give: 8 kV
